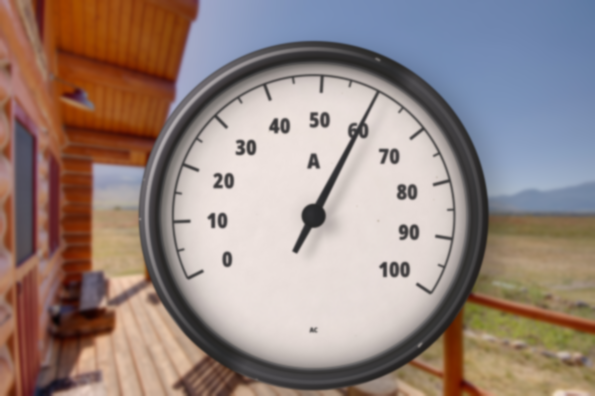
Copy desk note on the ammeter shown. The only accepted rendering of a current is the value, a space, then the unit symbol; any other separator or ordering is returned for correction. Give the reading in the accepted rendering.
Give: 60 A
